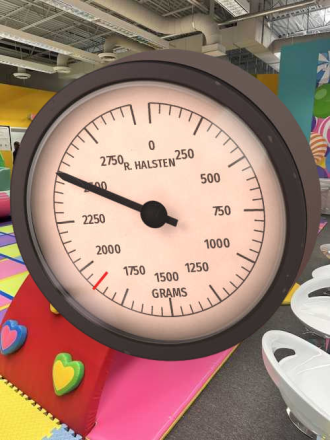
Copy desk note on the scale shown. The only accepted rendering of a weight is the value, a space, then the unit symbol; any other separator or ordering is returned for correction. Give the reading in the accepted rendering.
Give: 2500 g
